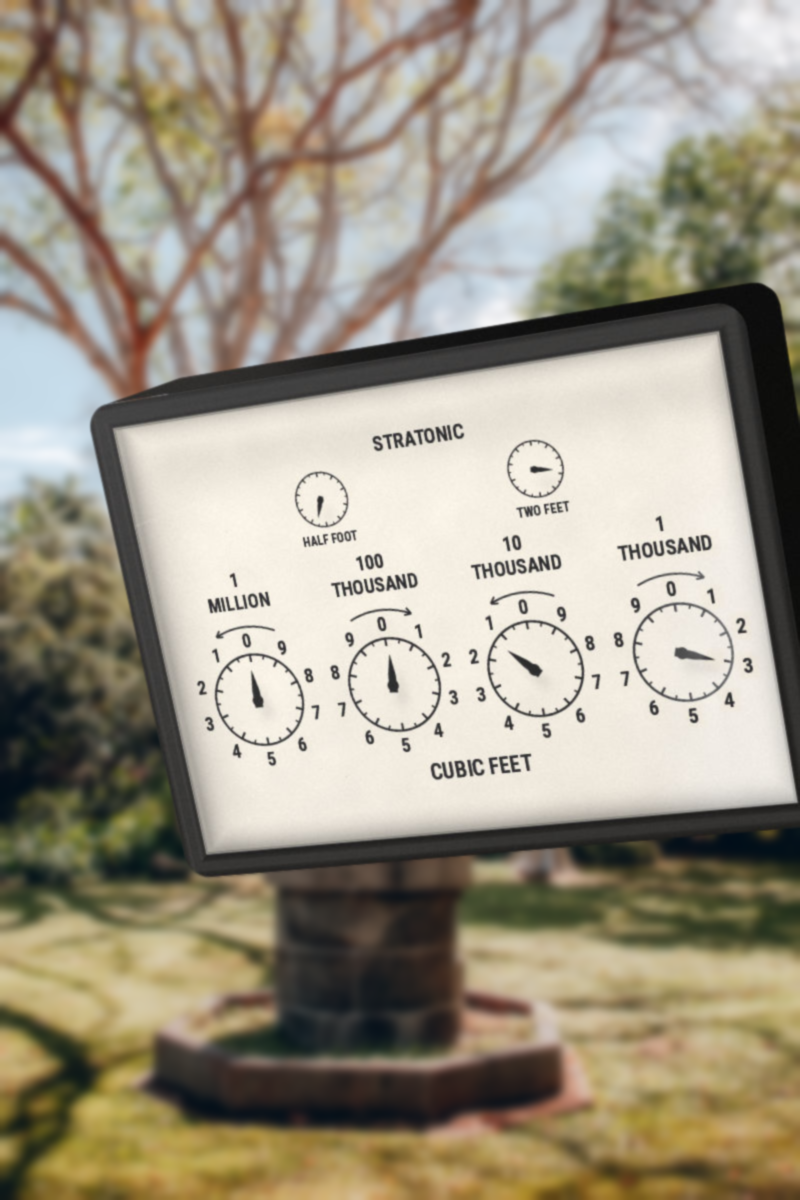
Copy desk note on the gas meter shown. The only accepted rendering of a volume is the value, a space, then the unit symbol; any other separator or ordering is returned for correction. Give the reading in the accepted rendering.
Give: 1300 ft³
